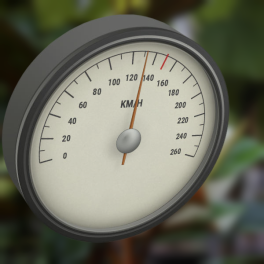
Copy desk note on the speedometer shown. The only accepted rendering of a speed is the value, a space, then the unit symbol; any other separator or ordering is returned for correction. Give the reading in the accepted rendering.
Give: 130 km/h
